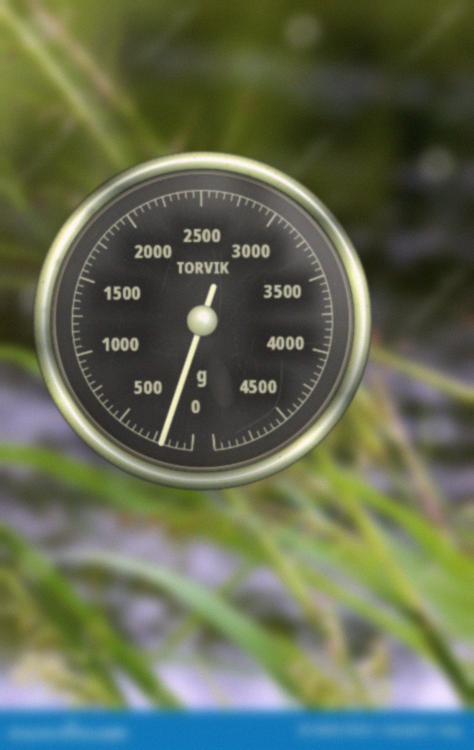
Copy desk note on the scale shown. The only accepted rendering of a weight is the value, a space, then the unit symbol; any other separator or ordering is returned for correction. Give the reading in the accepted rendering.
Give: 200 g
